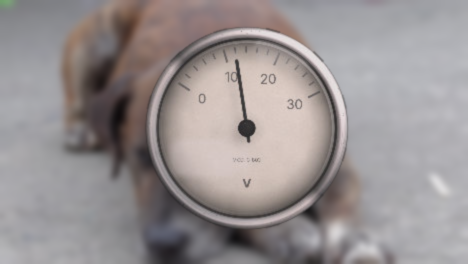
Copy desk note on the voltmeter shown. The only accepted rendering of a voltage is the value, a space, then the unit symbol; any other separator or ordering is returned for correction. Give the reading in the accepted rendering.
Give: 12 V
